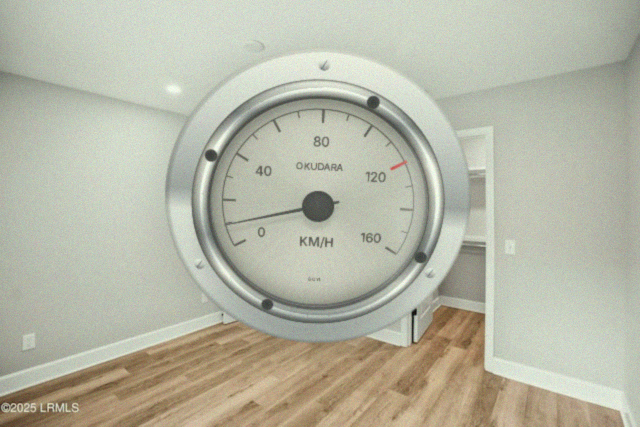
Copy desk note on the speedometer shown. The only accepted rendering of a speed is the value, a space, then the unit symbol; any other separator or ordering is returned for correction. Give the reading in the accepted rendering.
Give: 10 km/h
